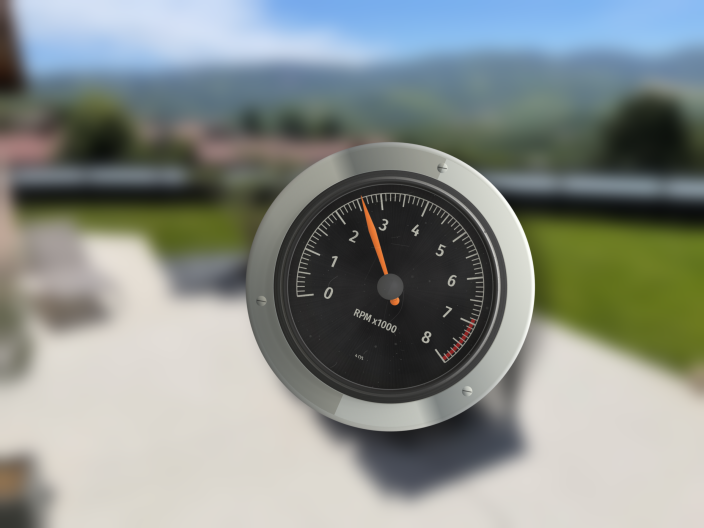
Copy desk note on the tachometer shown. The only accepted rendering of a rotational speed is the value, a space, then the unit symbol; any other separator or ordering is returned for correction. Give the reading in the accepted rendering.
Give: 2600 rpm
